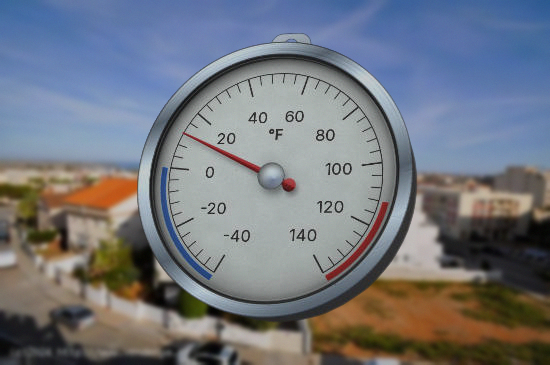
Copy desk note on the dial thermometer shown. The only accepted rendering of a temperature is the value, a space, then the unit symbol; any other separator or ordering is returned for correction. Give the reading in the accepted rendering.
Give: 12 °F
